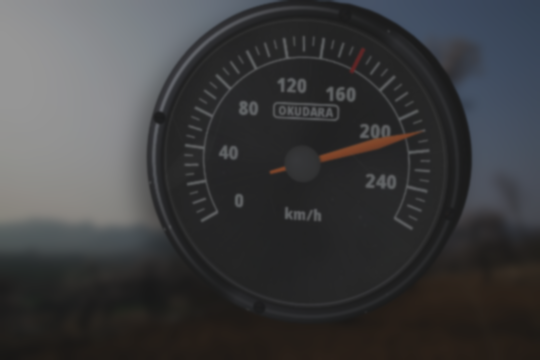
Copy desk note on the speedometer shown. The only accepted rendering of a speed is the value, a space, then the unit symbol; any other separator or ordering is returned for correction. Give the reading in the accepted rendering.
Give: 210 km/h
